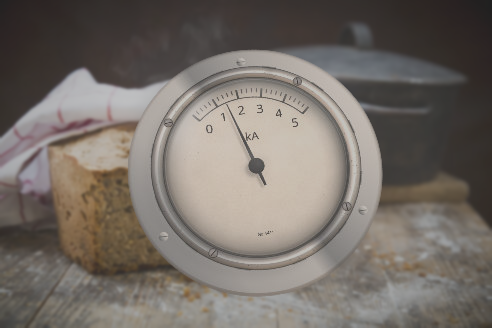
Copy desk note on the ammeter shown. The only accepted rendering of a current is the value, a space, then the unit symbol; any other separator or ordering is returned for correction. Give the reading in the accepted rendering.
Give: 1.4 kA
